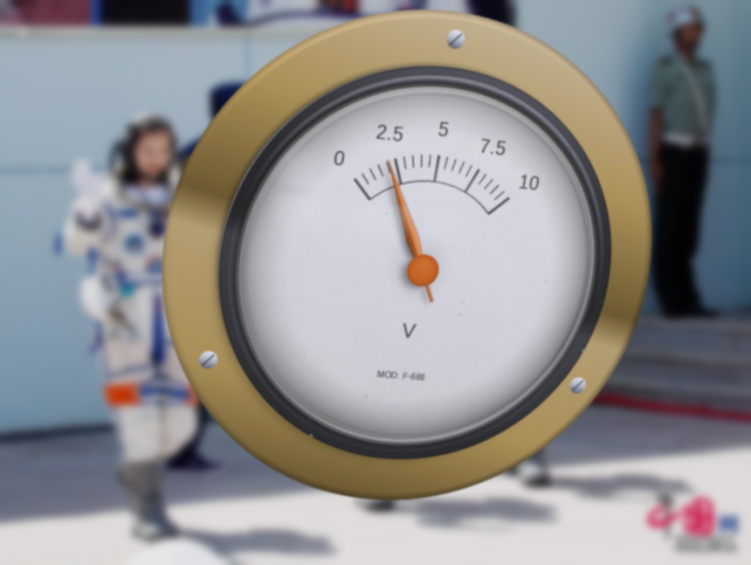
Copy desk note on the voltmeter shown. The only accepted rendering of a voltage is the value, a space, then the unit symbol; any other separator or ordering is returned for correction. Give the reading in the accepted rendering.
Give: 2 V
